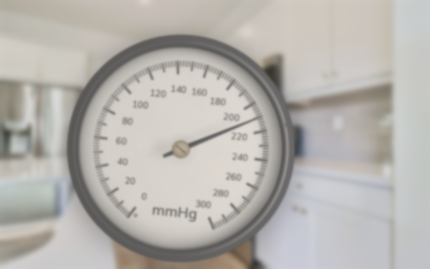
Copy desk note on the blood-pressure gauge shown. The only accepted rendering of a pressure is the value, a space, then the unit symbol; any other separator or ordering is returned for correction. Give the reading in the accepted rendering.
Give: 210 mmHg
